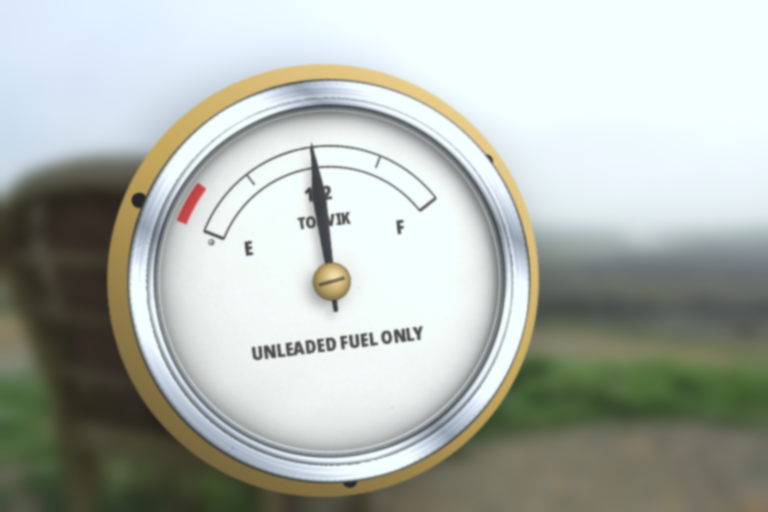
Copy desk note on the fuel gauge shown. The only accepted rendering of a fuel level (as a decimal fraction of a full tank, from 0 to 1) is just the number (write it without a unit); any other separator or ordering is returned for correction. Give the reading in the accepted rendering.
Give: 0.5
